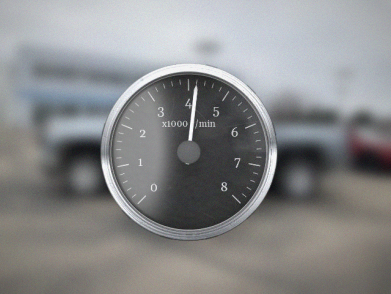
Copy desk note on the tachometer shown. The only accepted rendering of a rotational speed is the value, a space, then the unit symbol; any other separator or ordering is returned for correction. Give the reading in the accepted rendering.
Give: 4200 rpm
